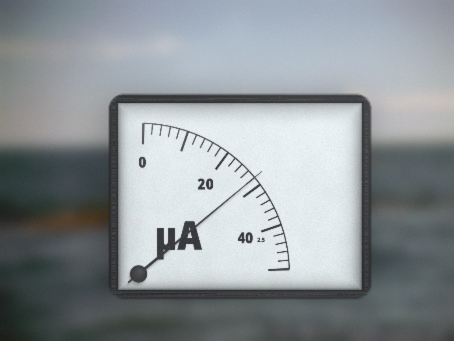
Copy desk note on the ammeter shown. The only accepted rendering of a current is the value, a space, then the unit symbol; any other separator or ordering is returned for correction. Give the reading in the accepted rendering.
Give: 28 µA
